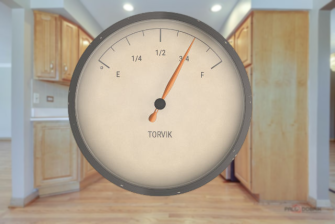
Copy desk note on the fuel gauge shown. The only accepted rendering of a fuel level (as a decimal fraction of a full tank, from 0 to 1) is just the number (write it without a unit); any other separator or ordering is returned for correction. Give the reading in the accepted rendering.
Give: 0.75
